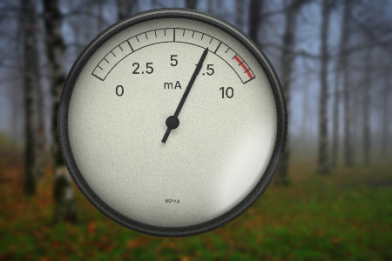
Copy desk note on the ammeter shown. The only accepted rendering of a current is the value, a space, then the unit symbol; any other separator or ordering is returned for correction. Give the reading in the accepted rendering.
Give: 7 mA
